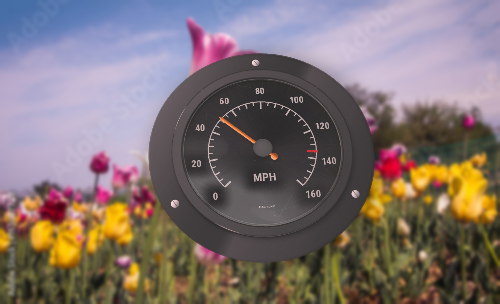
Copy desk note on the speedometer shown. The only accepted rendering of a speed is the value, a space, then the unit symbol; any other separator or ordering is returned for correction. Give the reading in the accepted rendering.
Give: 50 mph
